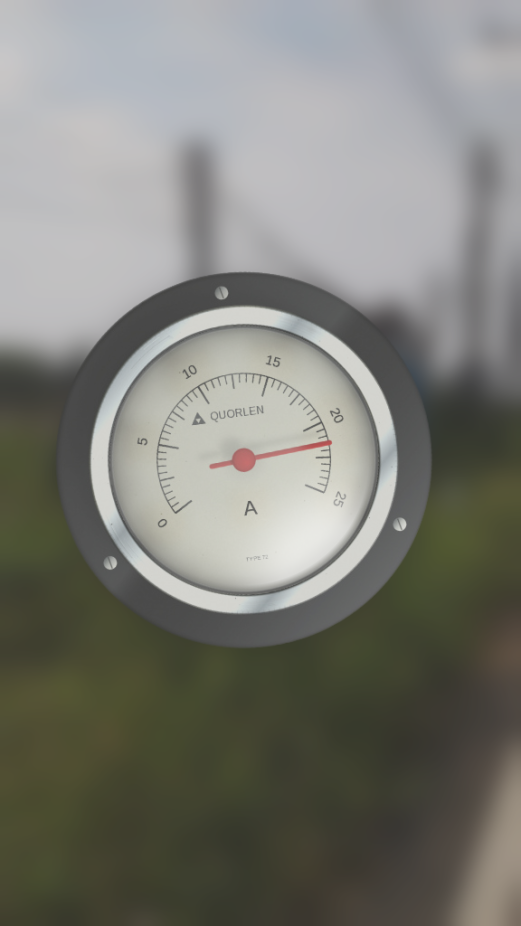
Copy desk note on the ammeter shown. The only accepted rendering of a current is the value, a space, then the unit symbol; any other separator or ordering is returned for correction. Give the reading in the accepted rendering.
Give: 21.5 A
